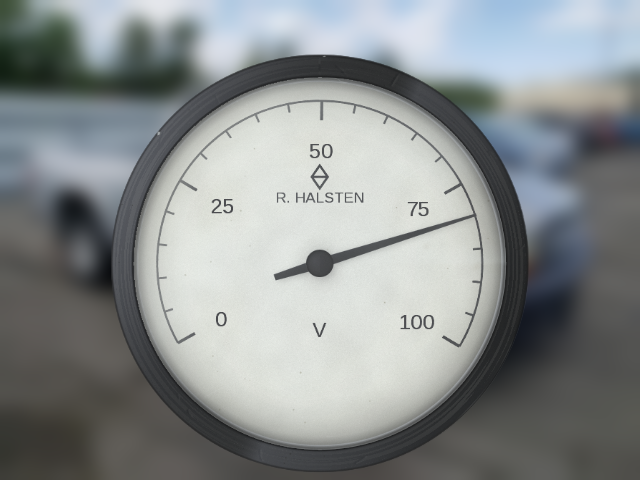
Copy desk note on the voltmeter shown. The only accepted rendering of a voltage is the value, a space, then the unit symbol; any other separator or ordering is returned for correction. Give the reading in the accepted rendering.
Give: 80 V
